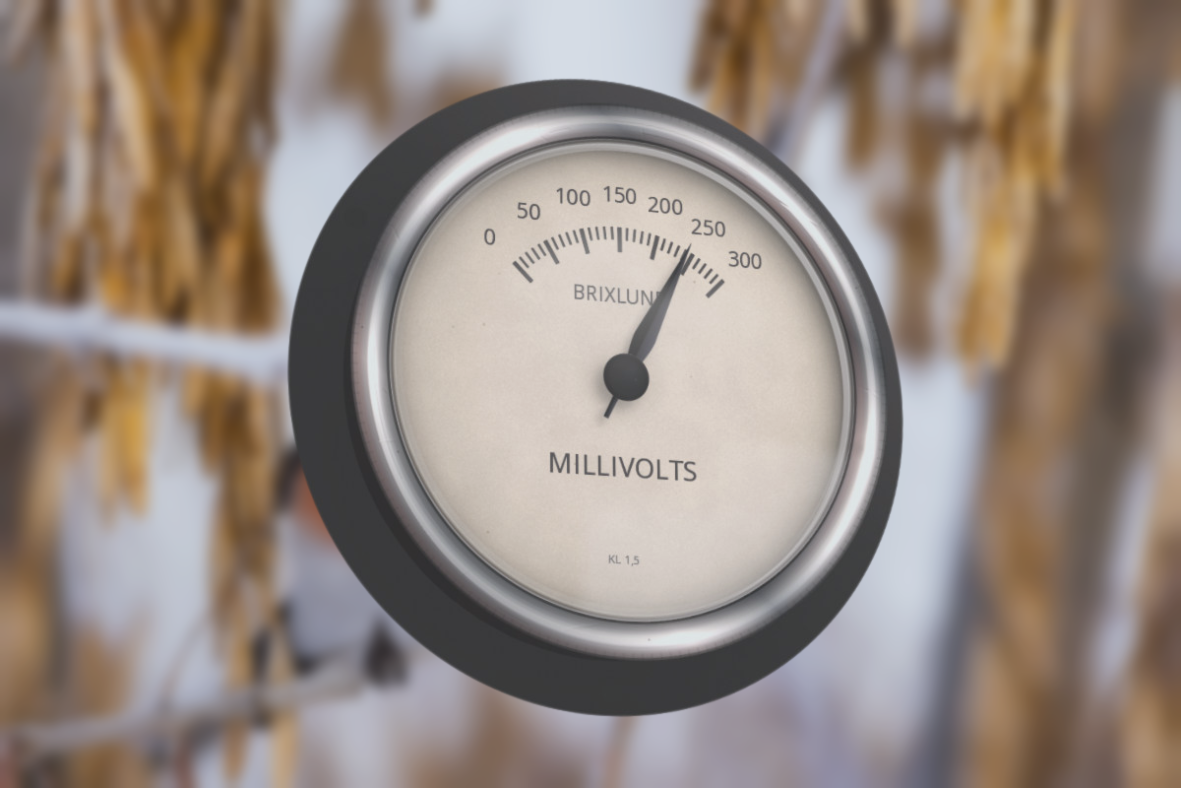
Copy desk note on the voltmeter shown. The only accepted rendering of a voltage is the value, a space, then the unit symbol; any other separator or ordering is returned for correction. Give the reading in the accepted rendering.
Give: 240 mV
